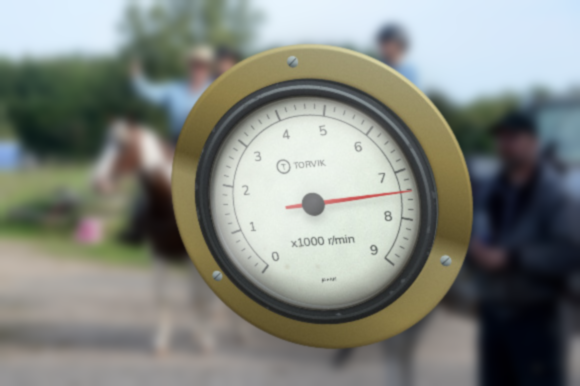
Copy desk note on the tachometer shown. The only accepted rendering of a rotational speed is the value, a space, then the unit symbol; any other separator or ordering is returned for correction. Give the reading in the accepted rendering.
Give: 7400 rpm
